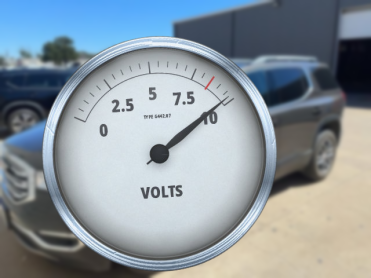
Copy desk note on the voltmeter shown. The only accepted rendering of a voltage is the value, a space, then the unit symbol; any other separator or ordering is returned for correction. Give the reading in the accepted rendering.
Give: 9.75 V
